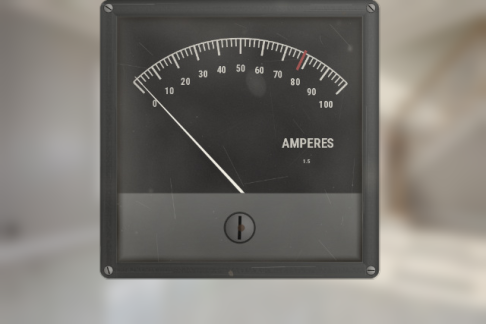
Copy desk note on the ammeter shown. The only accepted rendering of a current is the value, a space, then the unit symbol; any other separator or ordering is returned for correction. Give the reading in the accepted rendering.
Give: 2 A
